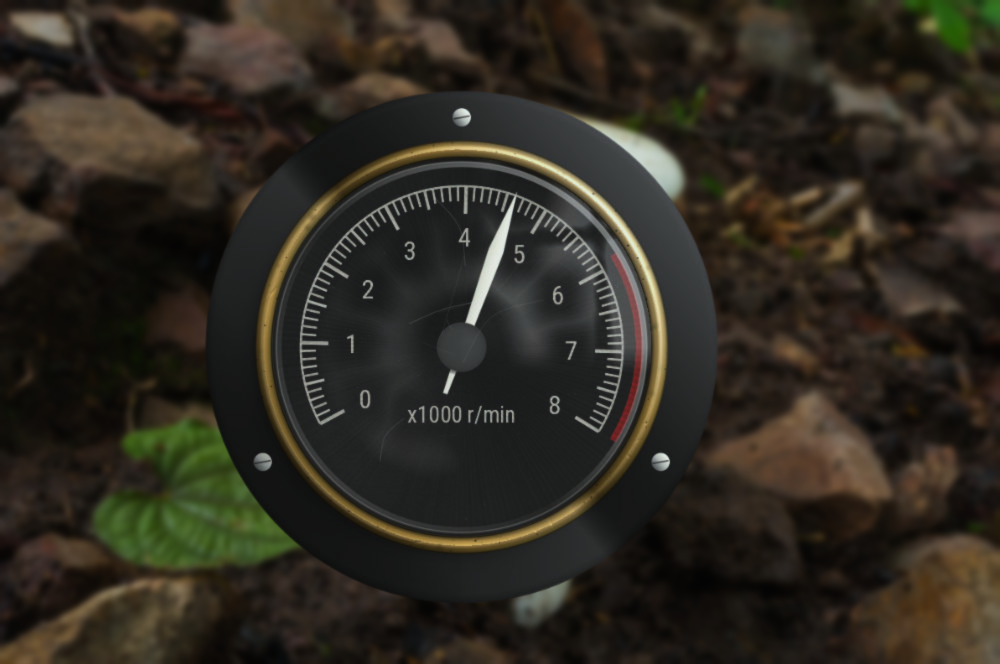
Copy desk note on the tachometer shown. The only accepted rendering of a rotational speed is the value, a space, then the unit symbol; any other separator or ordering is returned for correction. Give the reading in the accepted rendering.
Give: 4600 rpm
